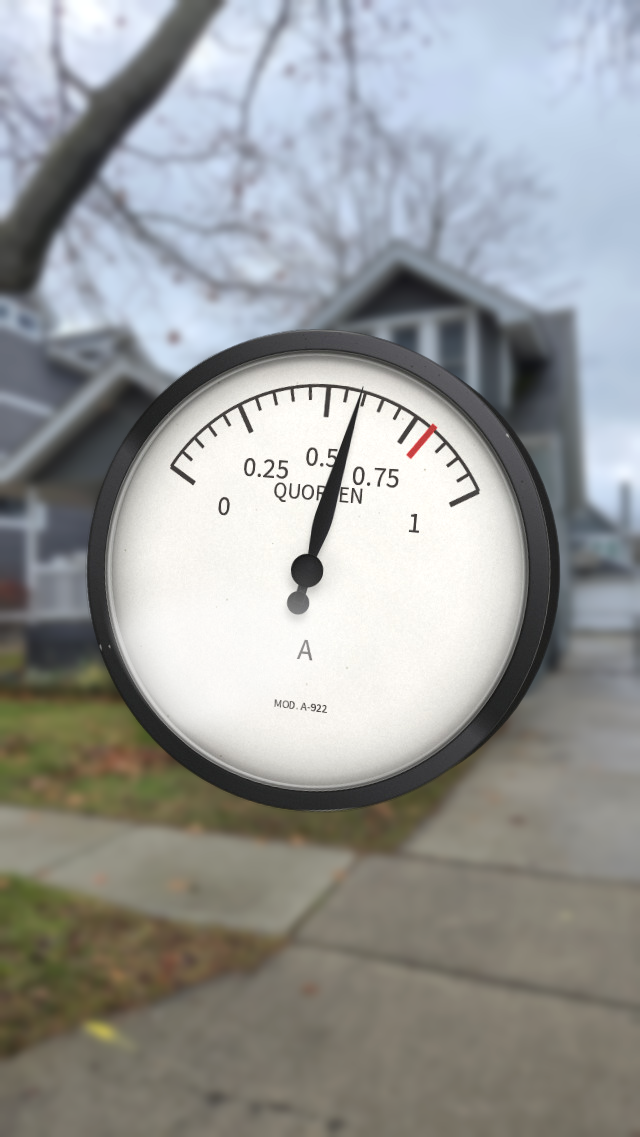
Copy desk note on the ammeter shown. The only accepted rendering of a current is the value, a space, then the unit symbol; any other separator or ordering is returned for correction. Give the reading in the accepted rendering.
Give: 0.6 A
